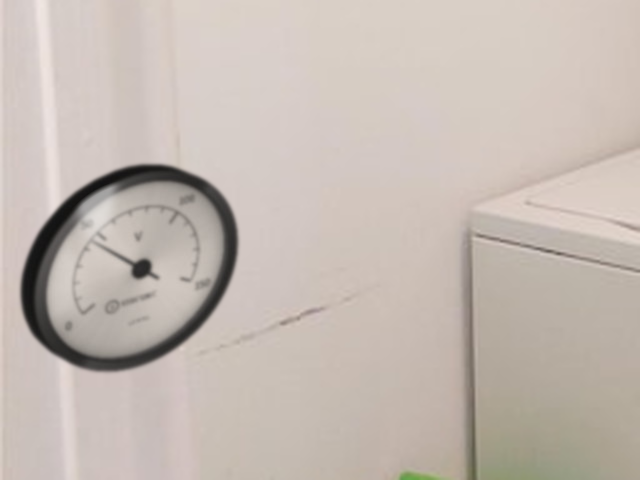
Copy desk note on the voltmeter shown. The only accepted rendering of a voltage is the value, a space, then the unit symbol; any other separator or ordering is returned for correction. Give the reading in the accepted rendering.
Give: 45 V
